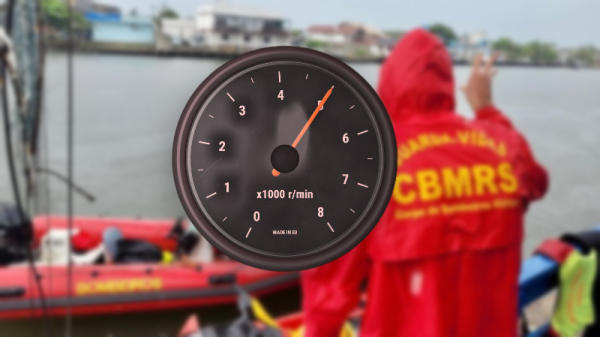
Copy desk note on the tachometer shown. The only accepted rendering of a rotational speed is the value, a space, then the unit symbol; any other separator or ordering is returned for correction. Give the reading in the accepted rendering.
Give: 5000 rpm
